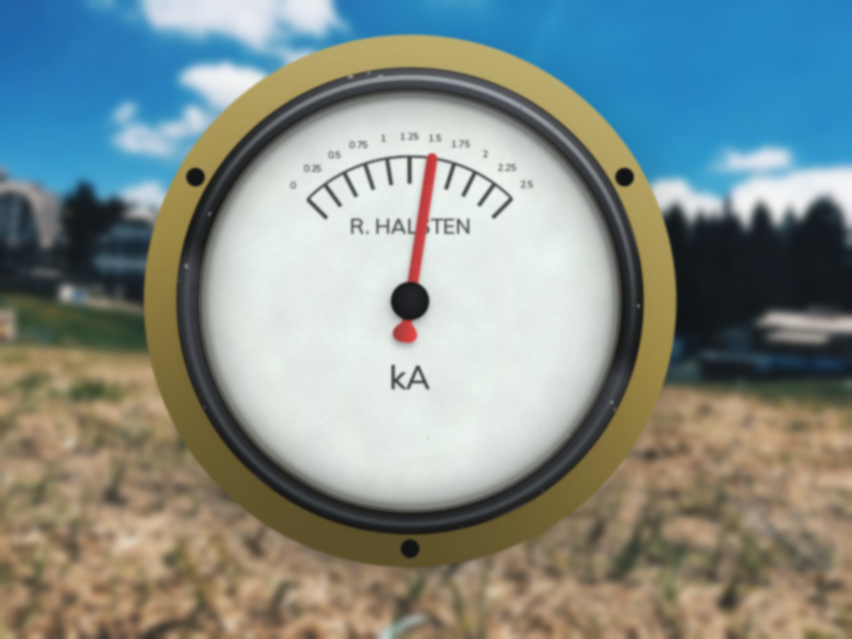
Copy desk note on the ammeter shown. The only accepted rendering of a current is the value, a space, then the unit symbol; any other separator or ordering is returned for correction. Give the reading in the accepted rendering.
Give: 1.5 kA
